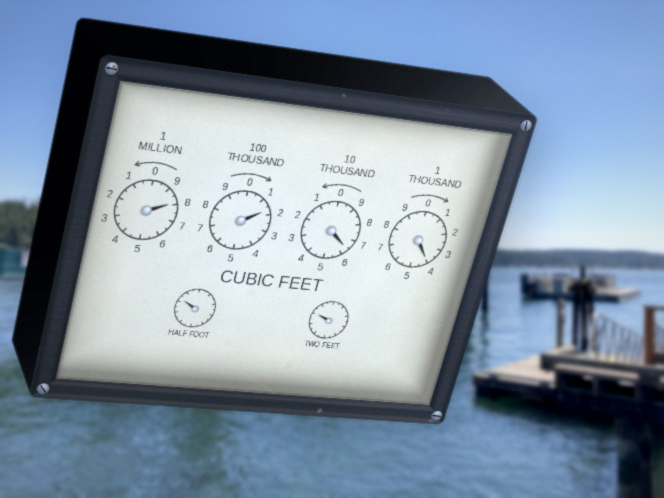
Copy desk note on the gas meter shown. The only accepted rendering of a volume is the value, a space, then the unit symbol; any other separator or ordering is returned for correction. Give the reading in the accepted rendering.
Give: 816400 ft³
